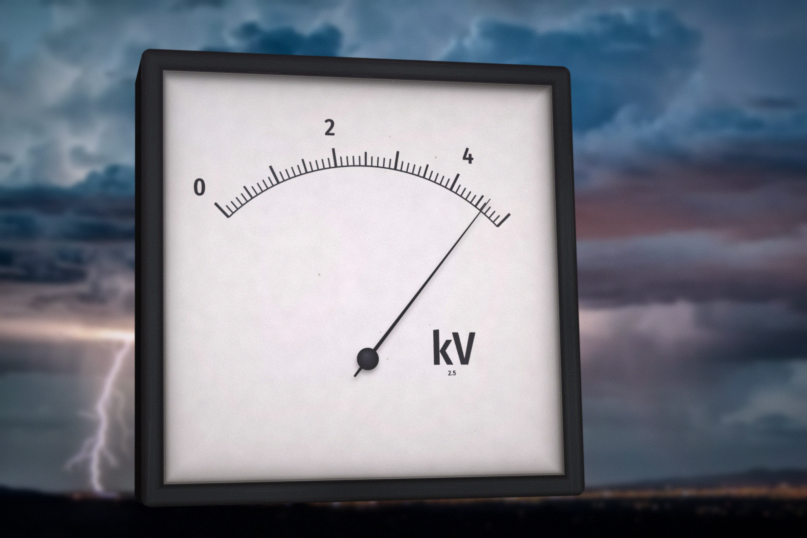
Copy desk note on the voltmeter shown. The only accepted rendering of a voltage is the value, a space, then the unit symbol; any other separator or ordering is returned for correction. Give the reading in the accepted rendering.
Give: 4.6 kV
